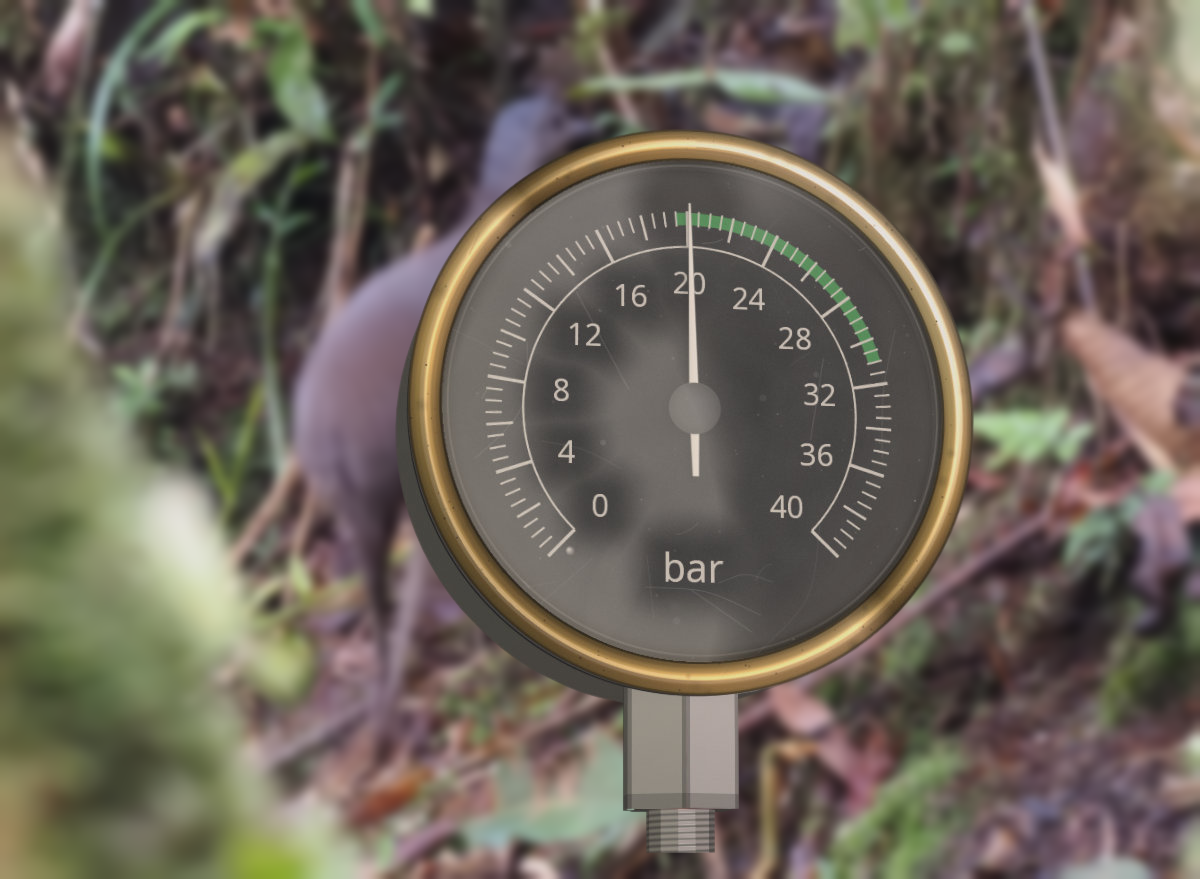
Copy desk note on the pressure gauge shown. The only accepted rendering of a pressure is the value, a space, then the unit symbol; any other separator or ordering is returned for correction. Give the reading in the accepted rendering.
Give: 20 bar
